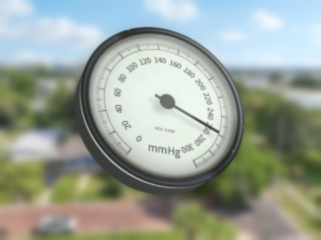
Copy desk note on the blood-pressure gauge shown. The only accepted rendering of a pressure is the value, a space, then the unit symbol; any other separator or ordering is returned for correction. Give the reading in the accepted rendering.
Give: 260 mmHg
